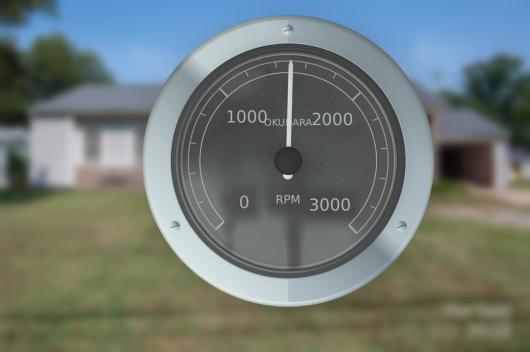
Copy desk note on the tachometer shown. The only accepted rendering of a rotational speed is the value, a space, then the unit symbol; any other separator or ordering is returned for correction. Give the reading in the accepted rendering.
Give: 1500 rpm
